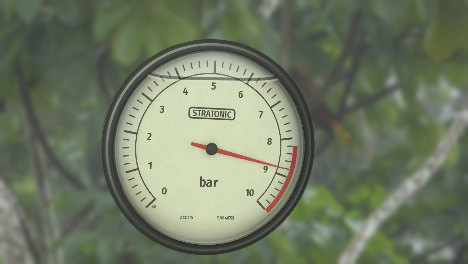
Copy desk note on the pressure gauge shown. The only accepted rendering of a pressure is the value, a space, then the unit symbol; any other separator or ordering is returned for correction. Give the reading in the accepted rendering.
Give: 8.8 bar
